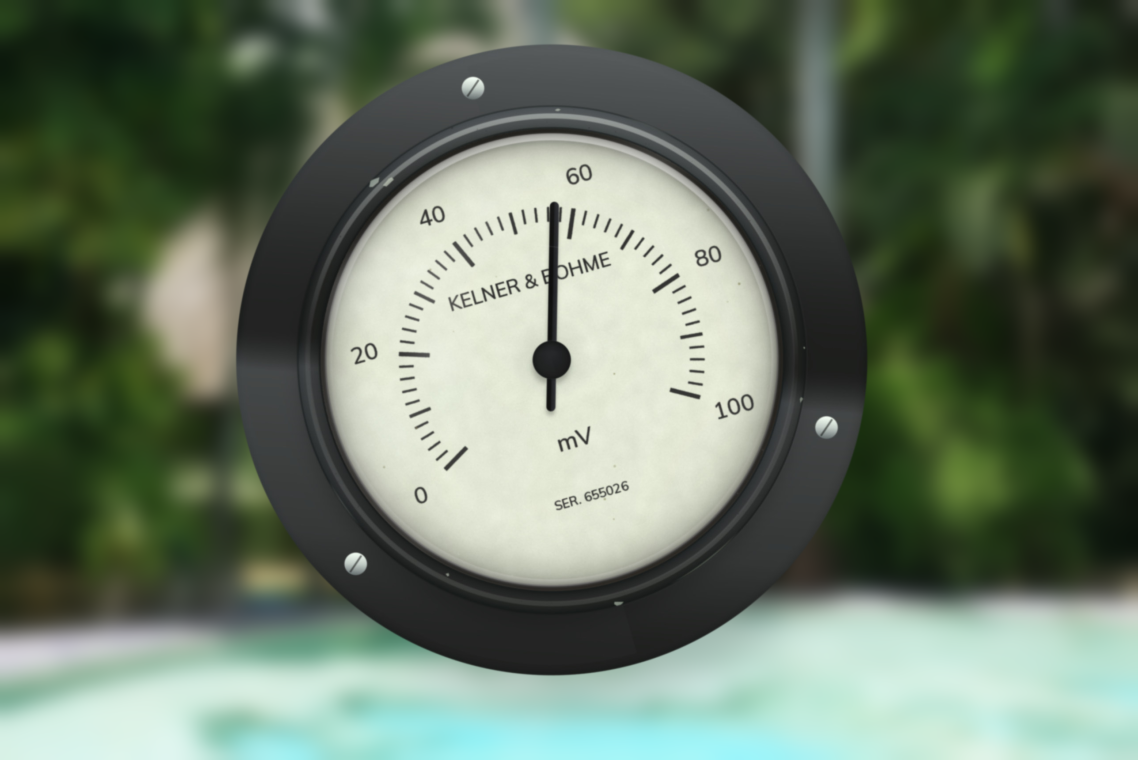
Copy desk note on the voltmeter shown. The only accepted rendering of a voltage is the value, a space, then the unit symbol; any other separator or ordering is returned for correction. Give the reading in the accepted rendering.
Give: 57 mV
